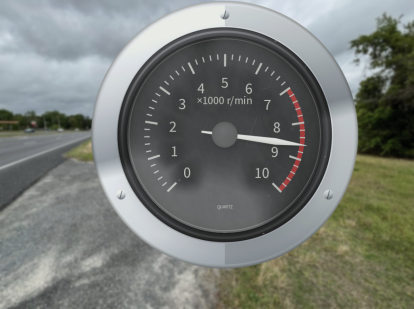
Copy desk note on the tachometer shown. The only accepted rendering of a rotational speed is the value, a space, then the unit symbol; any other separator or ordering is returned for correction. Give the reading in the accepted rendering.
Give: 8600 rpm
